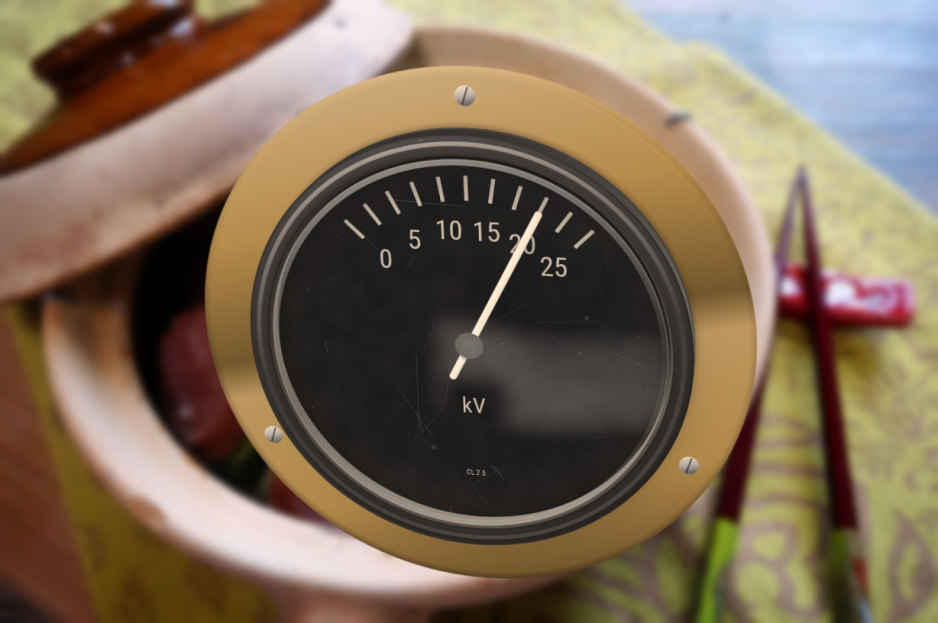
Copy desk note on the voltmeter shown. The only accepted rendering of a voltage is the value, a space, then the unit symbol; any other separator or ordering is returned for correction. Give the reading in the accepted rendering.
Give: 20 kV
